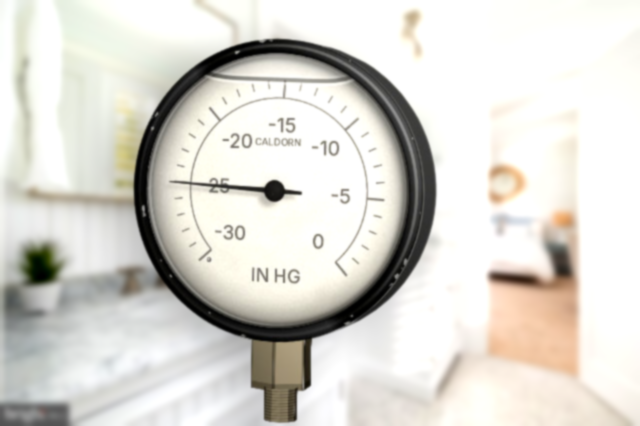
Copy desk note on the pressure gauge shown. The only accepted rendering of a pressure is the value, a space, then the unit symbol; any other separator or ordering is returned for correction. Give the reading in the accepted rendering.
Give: -25 inHg
